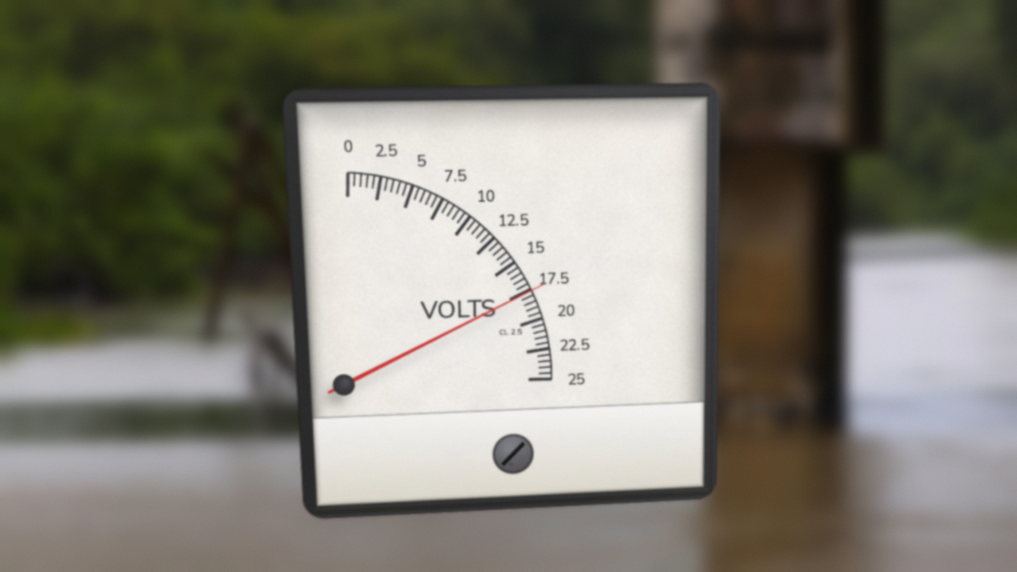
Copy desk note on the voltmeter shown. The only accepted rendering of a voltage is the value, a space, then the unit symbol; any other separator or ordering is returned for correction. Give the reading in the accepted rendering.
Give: 17.5 V
